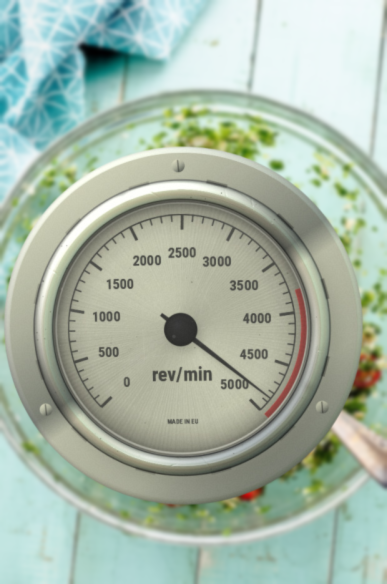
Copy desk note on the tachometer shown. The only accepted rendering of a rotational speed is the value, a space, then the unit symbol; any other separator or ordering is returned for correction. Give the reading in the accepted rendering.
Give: 4850 rpm
